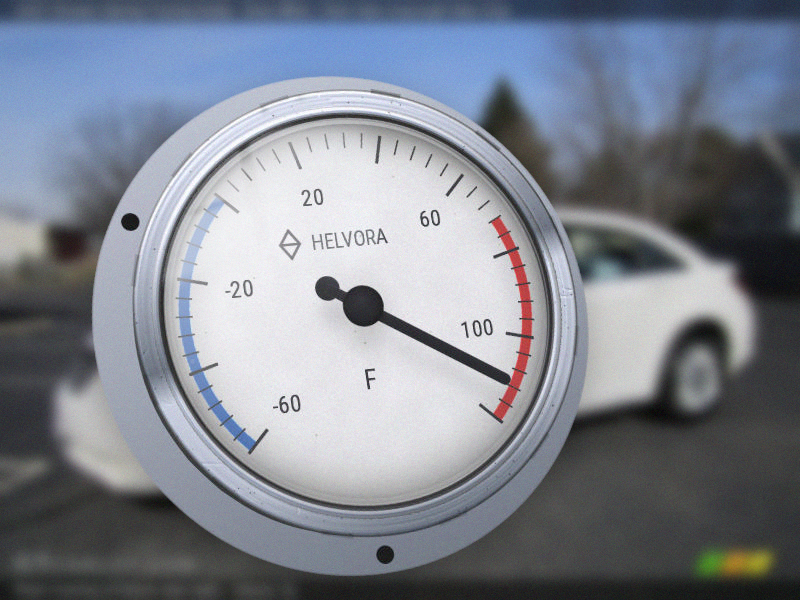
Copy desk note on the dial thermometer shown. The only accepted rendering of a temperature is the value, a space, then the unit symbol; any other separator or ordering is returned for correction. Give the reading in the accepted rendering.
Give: 112 °F
